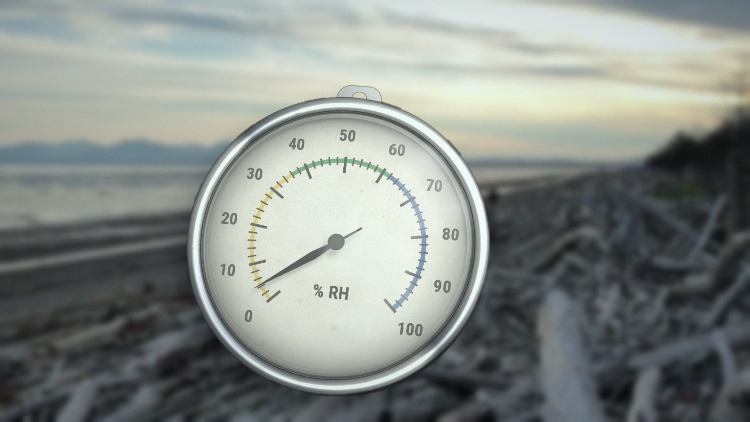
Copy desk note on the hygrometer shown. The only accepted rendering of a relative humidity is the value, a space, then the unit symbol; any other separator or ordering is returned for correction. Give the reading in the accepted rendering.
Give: 4 %
